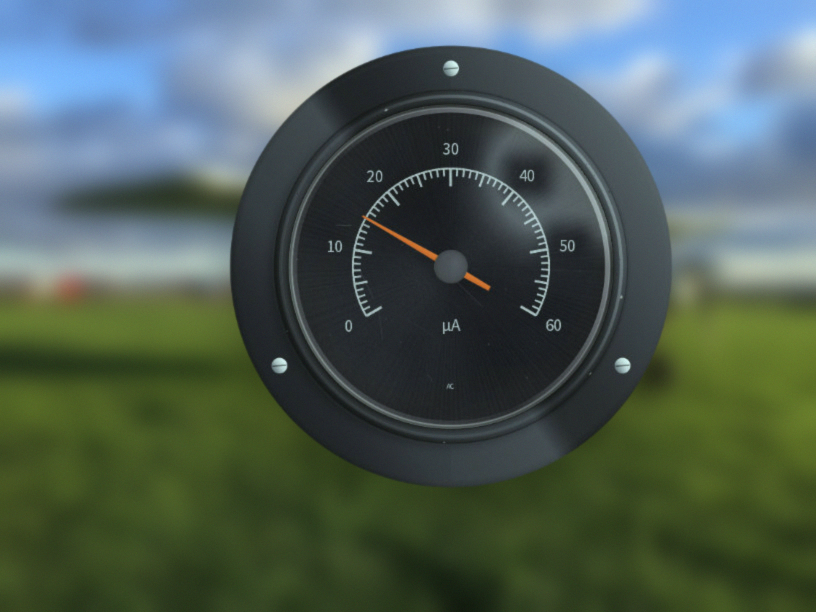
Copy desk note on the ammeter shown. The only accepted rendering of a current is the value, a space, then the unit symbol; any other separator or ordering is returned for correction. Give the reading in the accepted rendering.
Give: 15 µA
